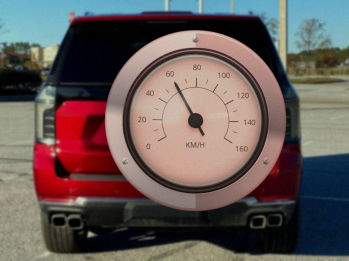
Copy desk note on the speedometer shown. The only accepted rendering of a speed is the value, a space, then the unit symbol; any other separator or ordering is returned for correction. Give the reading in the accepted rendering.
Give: 60 km/h
